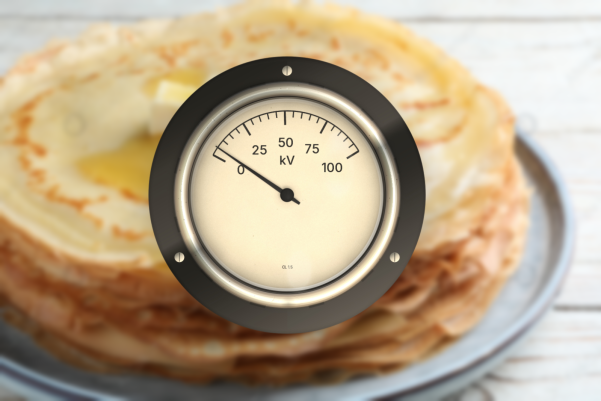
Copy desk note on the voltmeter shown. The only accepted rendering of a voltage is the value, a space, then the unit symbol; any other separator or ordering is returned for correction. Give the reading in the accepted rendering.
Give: 5 kV
